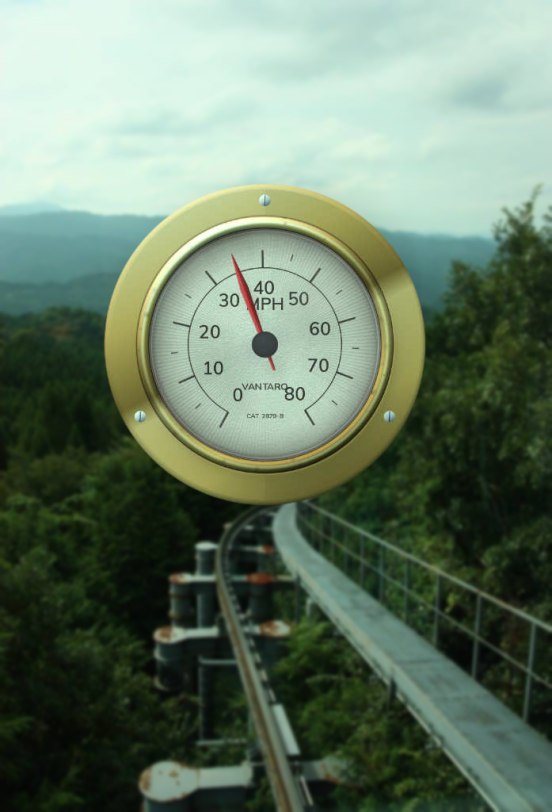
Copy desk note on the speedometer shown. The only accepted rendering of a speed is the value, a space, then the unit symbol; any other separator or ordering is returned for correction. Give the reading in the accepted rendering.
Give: 35 mph
